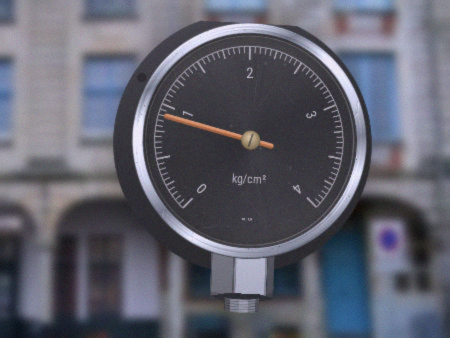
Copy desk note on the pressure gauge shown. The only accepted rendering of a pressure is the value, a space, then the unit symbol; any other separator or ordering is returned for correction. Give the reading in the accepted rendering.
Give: 0.9 kg/cm²
